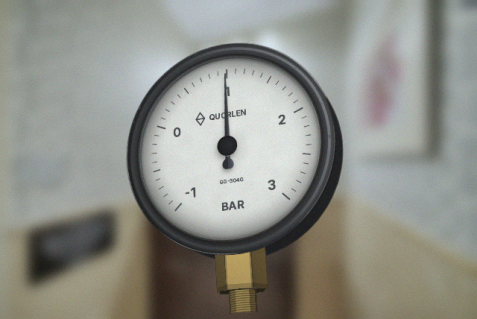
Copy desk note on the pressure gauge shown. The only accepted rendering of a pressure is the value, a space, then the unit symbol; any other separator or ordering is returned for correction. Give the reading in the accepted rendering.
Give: 1 bar
